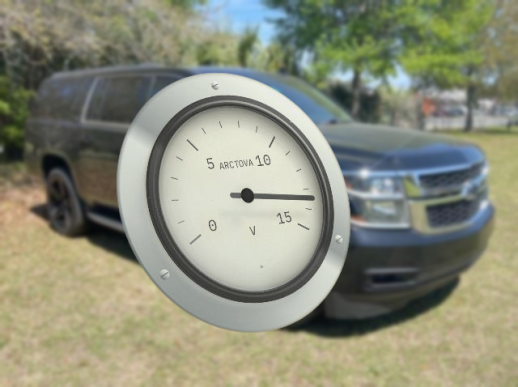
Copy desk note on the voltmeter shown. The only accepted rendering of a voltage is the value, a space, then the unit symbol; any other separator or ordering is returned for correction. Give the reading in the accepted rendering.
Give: 13.5 V
